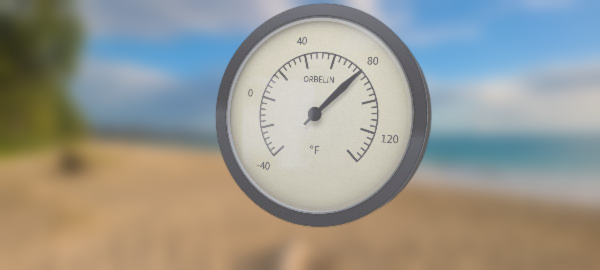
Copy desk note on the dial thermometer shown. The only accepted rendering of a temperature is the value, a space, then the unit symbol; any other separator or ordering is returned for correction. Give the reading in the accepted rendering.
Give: 80 °F
